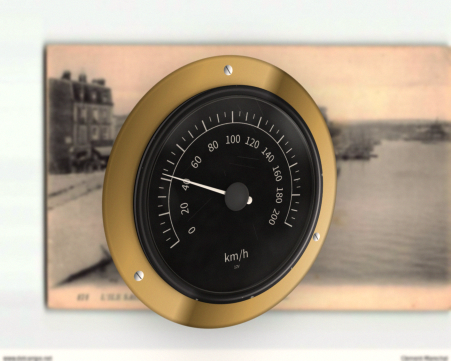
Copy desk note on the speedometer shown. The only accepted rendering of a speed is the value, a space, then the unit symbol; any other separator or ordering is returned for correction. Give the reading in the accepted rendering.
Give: 42.5 km/h
